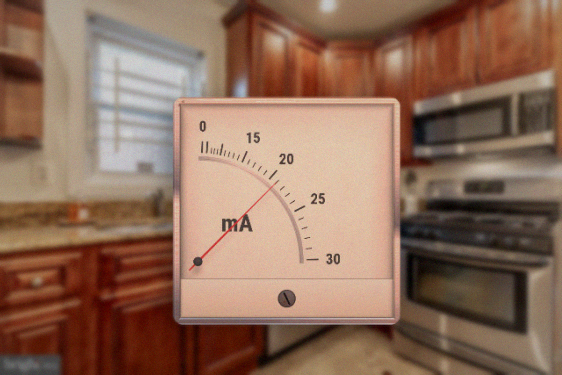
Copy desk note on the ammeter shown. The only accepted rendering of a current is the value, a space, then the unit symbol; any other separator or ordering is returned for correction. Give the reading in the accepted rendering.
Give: 21 mA
